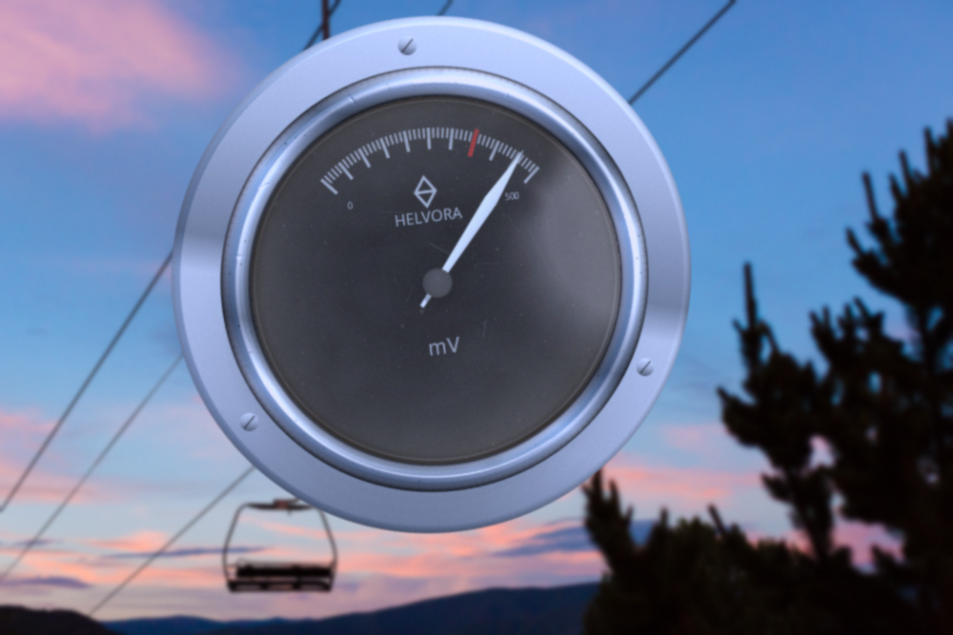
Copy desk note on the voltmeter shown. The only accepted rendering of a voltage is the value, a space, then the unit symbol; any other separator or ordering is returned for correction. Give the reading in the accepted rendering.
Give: 450 mV
